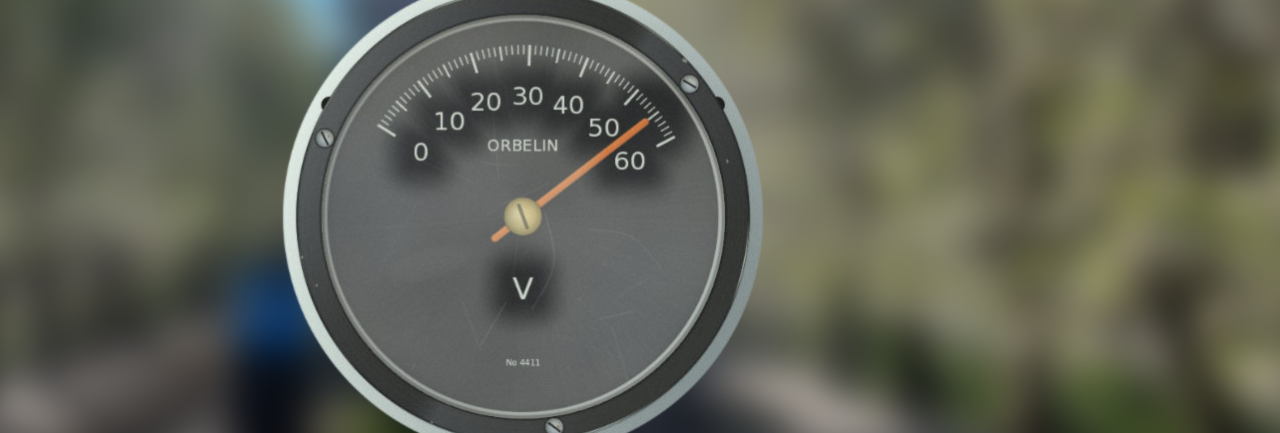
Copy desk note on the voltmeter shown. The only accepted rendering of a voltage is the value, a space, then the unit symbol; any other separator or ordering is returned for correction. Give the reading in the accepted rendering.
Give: 55 V
